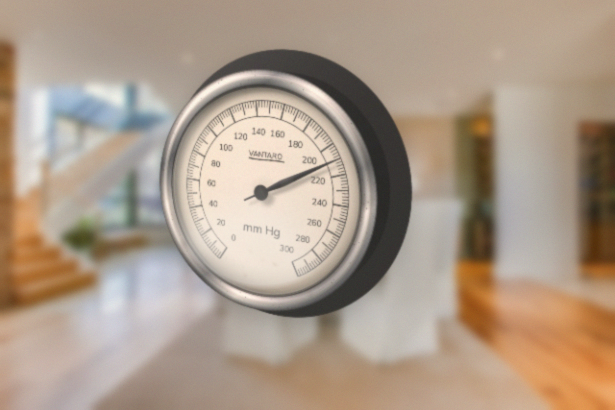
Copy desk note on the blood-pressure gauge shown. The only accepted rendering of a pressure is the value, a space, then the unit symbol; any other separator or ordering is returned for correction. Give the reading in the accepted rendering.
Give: 210 mmHg
